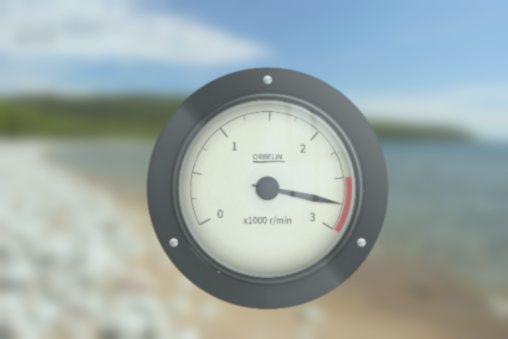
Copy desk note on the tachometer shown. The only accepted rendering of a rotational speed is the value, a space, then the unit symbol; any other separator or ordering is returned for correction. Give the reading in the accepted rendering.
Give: 2750 rpm
